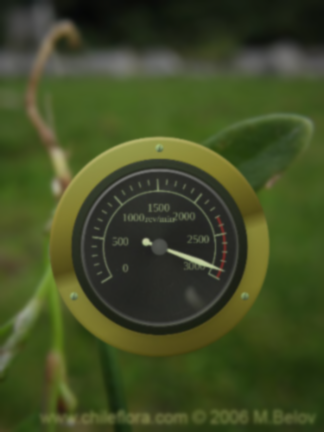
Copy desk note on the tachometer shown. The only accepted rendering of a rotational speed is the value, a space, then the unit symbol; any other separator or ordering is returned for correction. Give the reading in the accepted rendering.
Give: 2900 rpm
